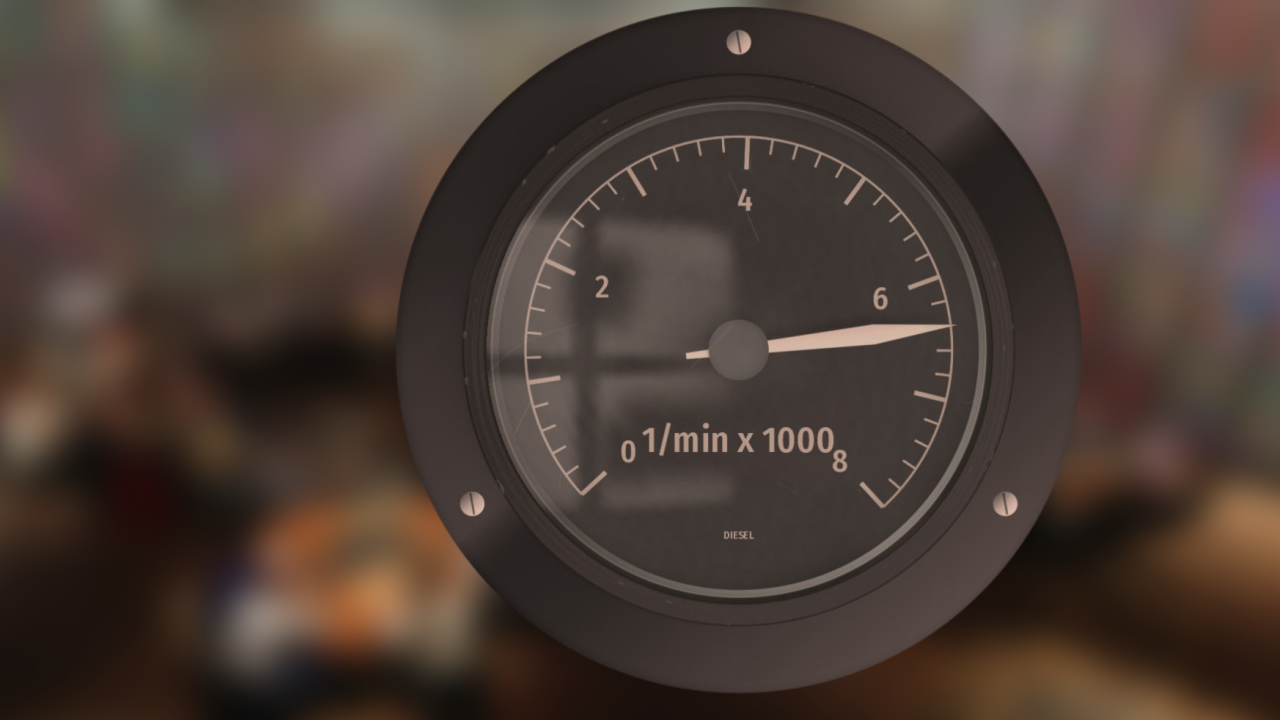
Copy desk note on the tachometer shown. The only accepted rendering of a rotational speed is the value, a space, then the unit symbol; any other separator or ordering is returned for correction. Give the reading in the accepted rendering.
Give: 6400 rpm
